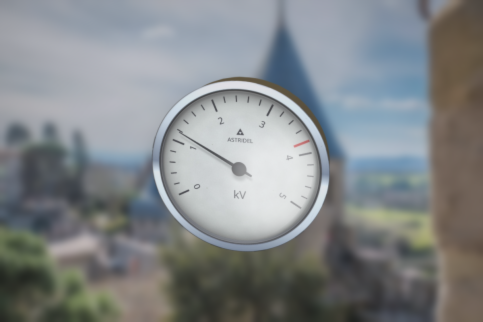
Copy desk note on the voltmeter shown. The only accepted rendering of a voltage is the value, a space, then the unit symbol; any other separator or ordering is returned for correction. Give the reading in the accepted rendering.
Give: 1.2 kV
